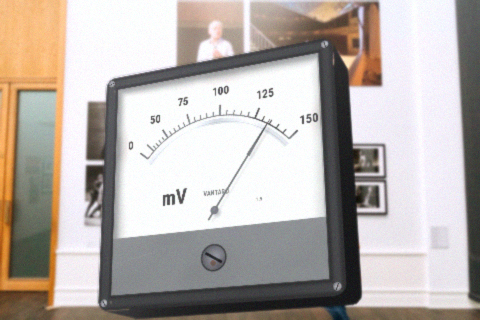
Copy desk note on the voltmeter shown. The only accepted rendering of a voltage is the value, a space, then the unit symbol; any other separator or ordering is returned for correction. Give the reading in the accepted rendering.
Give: 135 mV
